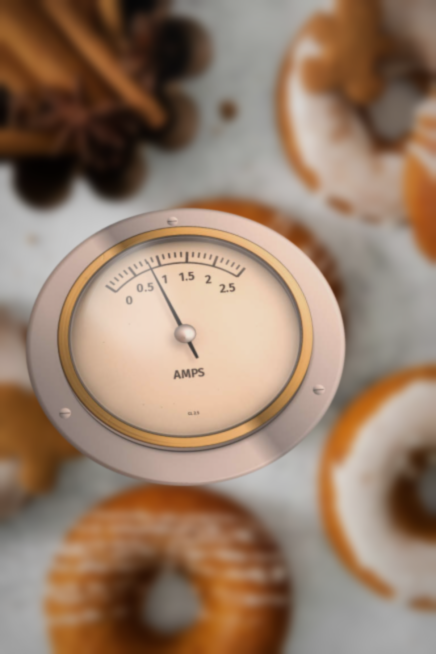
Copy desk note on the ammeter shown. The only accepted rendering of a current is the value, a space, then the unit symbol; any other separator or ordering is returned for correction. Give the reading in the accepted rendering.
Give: 0.8 A
